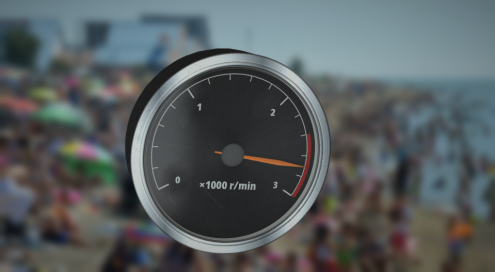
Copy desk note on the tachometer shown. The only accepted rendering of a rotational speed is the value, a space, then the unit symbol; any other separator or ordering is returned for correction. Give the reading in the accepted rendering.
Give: 2700 rpm
